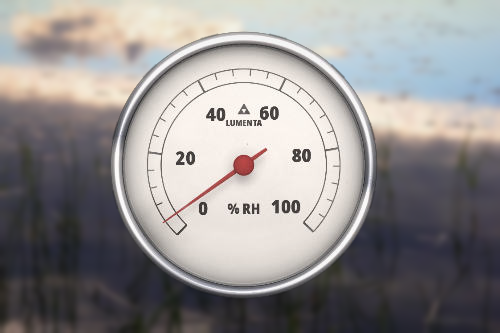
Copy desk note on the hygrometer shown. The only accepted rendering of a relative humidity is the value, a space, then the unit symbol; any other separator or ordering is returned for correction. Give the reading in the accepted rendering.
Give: 4 %
